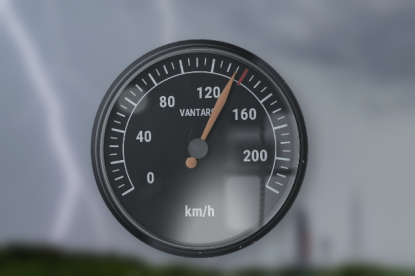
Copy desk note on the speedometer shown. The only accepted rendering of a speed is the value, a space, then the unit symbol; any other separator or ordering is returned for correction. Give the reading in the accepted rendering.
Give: 135 km/h
